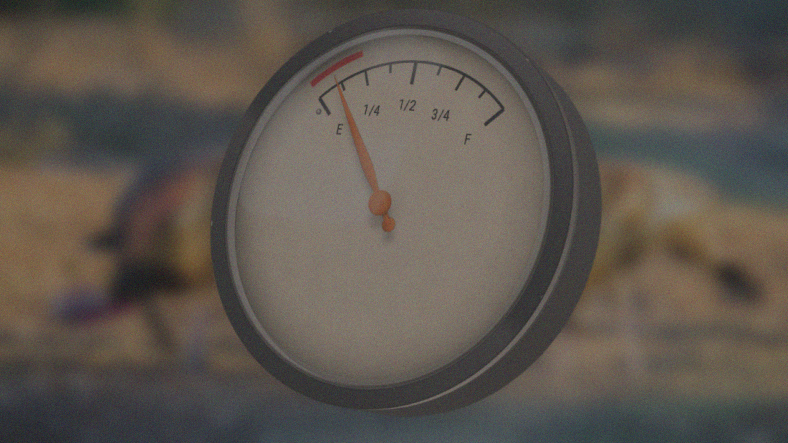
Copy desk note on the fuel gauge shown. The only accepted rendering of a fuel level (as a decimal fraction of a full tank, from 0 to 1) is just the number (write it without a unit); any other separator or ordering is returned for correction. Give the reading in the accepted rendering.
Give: 0.125
